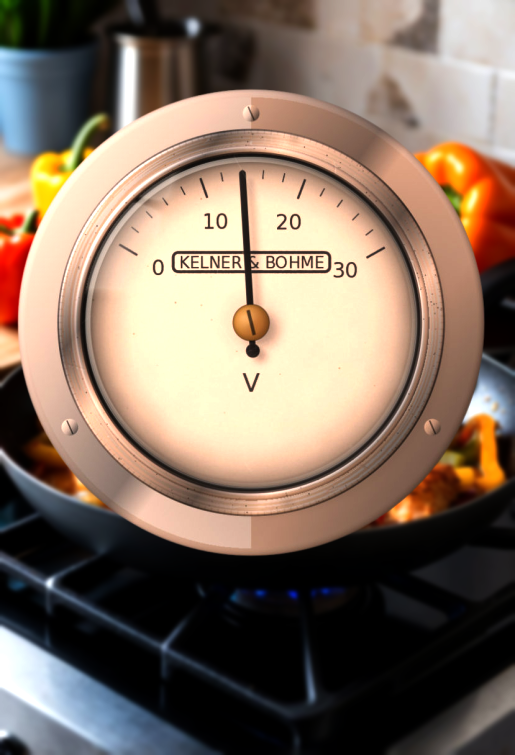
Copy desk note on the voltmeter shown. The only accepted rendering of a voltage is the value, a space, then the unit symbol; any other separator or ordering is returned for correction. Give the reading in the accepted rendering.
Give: 14 V
